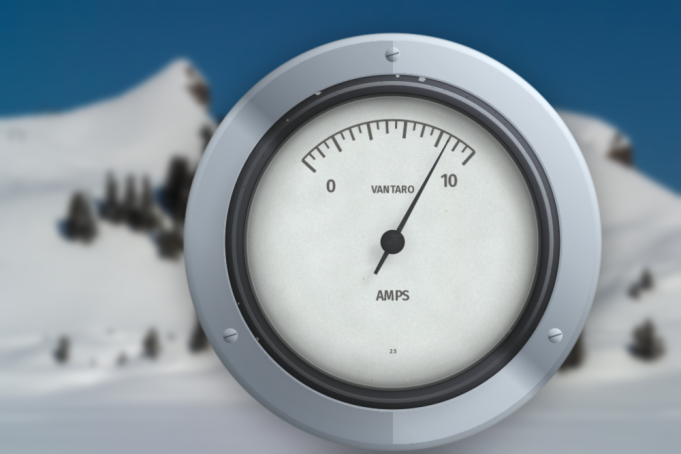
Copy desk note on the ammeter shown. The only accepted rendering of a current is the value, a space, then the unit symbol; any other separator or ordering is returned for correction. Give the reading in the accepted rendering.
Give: 8.5 A
